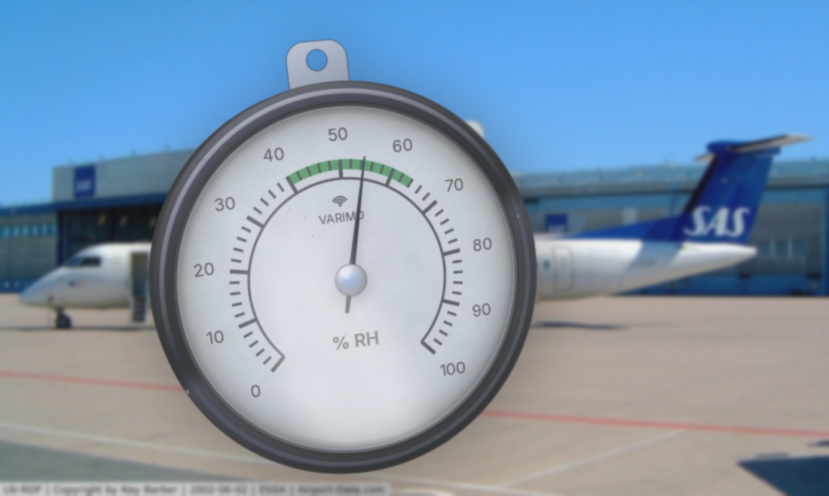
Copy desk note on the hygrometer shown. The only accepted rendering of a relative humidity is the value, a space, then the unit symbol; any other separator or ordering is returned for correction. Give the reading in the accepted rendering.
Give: 54 %
